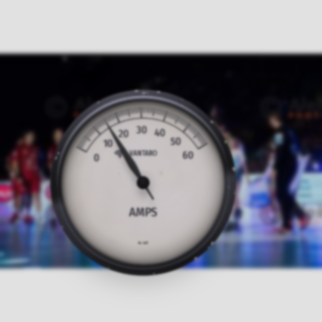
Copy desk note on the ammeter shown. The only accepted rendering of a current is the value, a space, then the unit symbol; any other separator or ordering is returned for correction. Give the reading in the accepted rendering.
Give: 15 A
